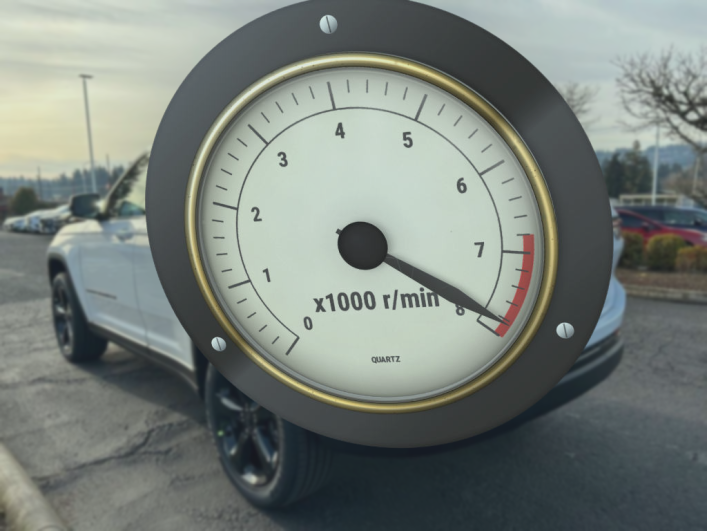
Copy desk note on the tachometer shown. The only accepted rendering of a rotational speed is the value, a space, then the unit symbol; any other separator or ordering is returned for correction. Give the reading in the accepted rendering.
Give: 7800 rpm
